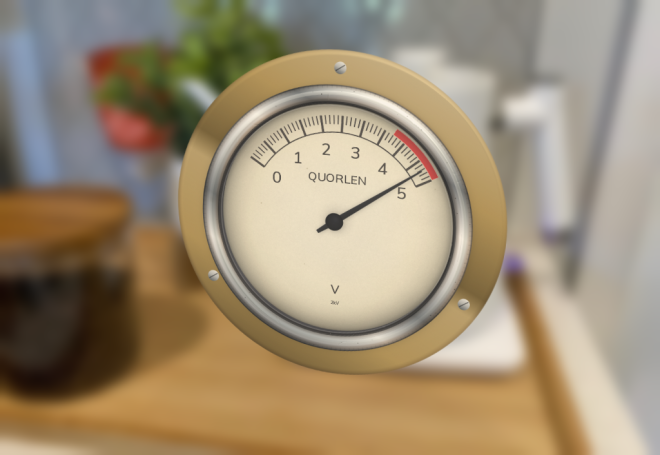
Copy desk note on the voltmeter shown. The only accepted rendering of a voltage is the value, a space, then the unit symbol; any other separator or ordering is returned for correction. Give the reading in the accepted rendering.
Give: 4.7 V
